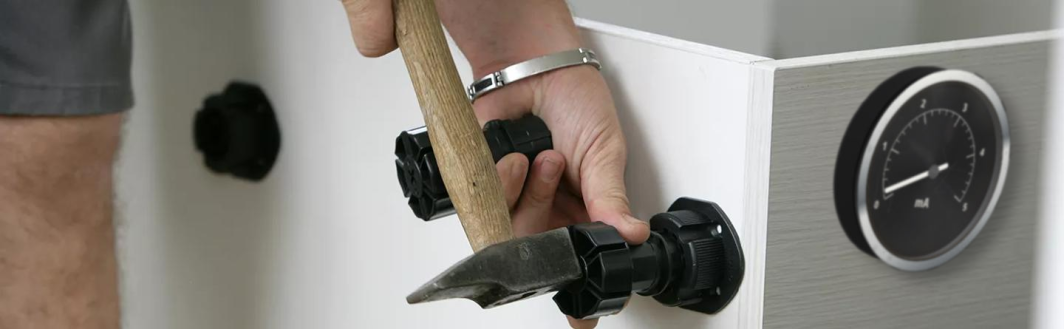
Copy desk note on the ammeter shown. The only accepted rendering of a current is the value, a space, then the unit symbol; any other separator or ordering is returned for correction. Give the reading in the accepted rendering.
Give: 0.2 mA
